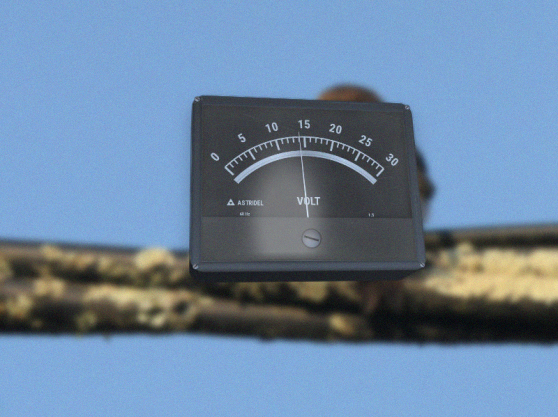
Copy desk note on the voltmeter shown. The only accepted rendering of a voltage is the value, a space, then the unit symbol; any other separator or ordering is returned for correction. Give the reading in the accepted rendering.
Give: 14 V
